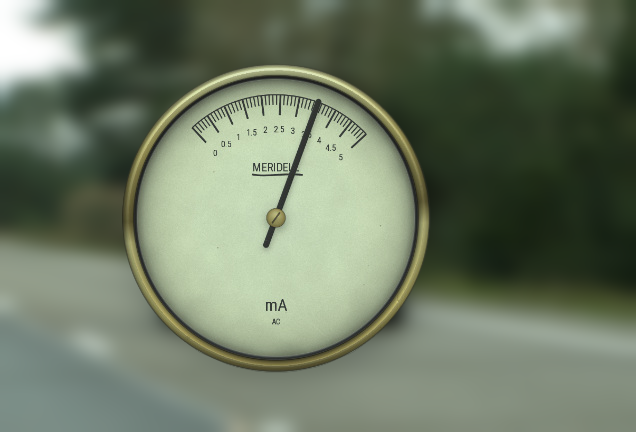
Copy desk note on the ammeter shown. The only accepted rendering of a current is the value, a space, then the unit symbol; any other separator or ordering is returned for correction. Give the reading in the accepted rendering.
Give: 3.5 mA
